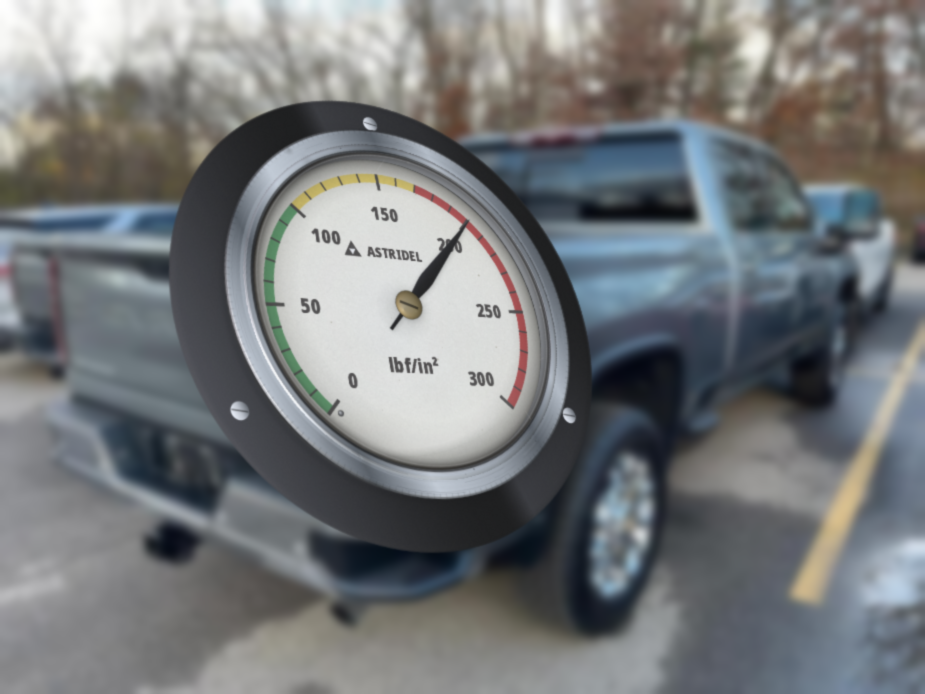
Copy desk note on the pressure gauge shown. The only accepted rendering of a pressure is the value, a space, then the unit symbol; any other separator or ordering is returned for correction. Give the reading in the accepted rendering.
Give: 200 psi
